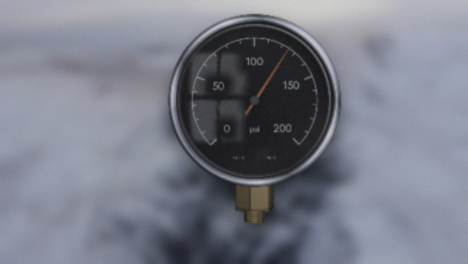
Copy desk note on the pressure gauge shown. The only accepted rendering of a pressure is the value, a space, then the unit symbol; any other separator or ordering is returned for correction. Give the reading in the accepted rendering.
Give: 125 psi
